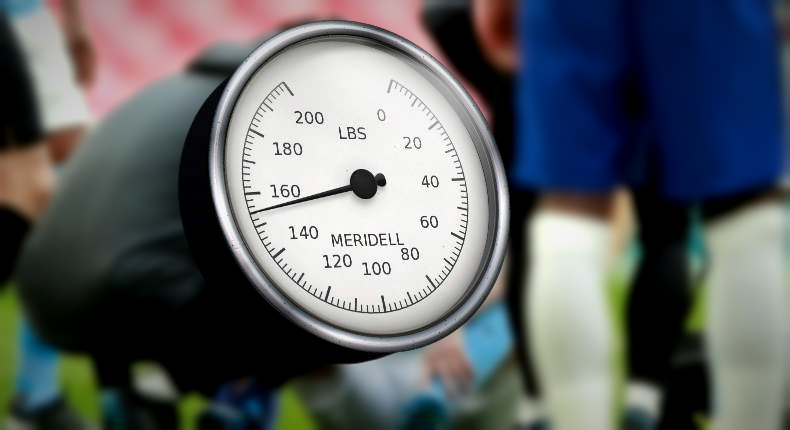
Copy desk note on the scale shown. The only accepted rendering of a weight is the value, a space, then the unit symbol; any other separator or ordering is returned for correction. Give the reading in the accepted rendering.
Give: 154 lb
